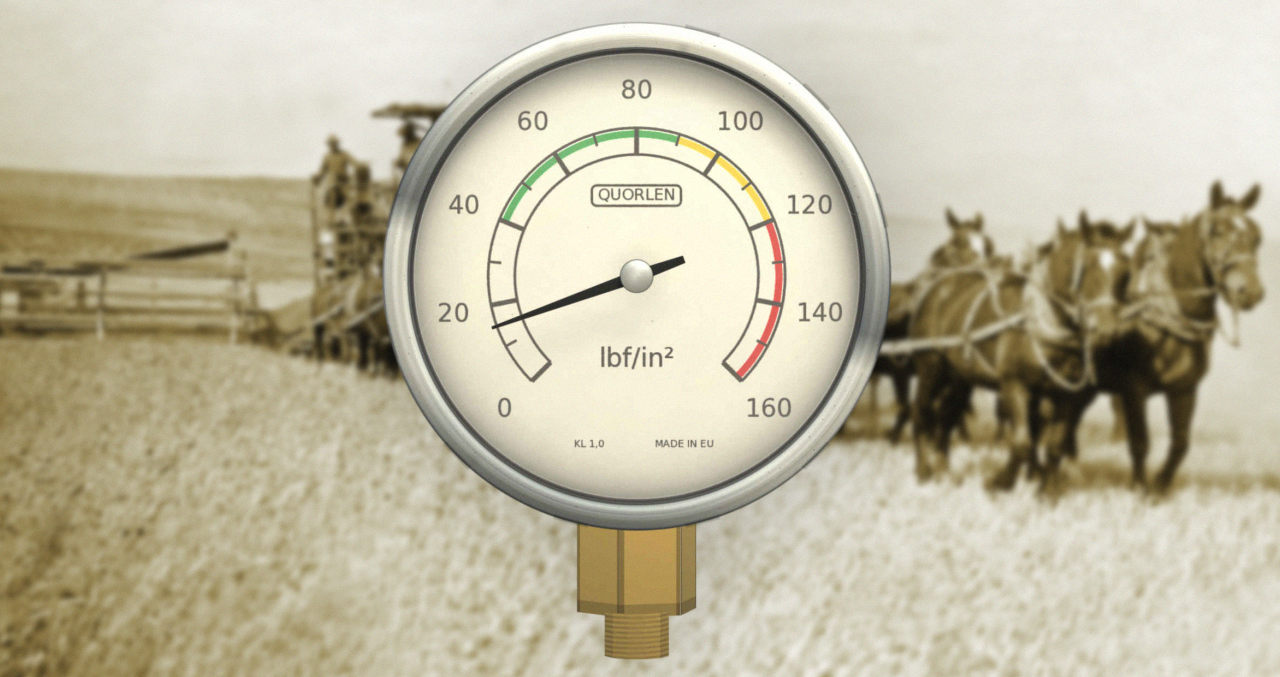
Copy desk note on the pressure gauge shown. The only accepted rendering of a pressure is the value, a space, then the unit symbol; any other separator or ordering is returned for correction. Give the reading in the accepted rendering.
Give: 15 psi
